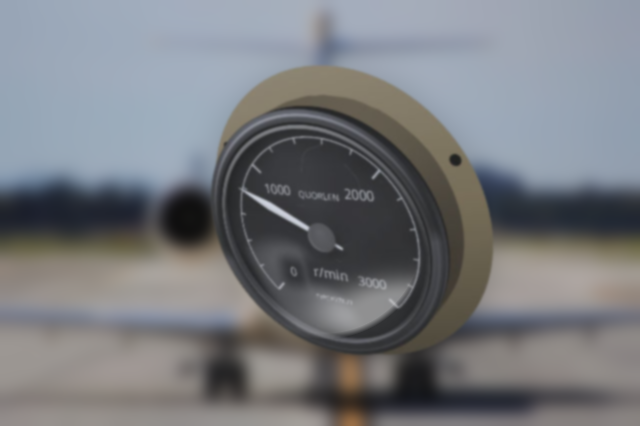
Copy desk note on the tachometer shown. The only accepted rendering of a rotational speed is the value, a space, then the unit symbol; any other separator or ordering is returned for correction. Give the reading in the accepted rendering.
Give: 800 rpm
